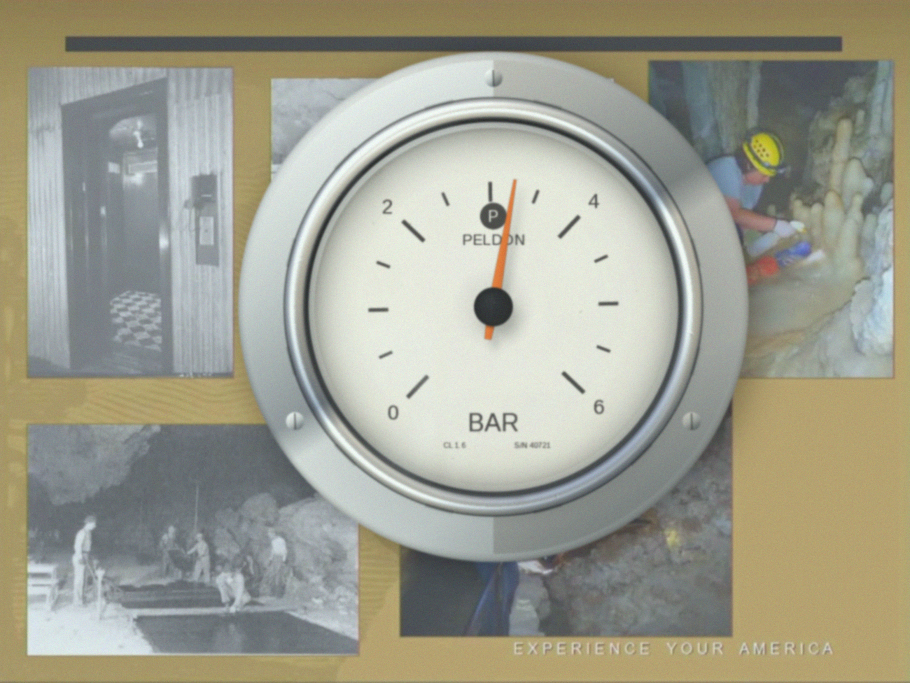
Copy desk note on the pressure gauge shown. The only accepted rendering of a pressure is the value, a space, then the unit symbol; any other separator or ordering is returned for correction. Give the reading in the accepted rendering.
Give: 3.25 bar
